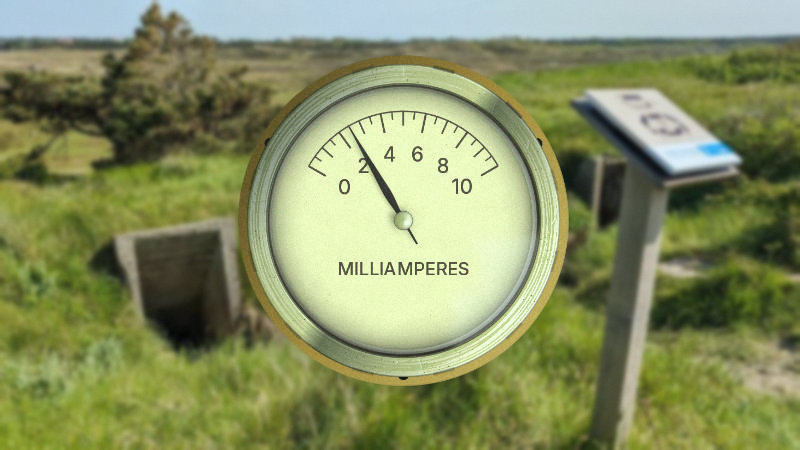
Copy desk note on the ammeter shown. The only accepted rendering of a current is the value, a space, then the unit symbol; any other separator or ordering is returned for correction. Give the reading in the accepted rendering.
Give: 2.5 mA
